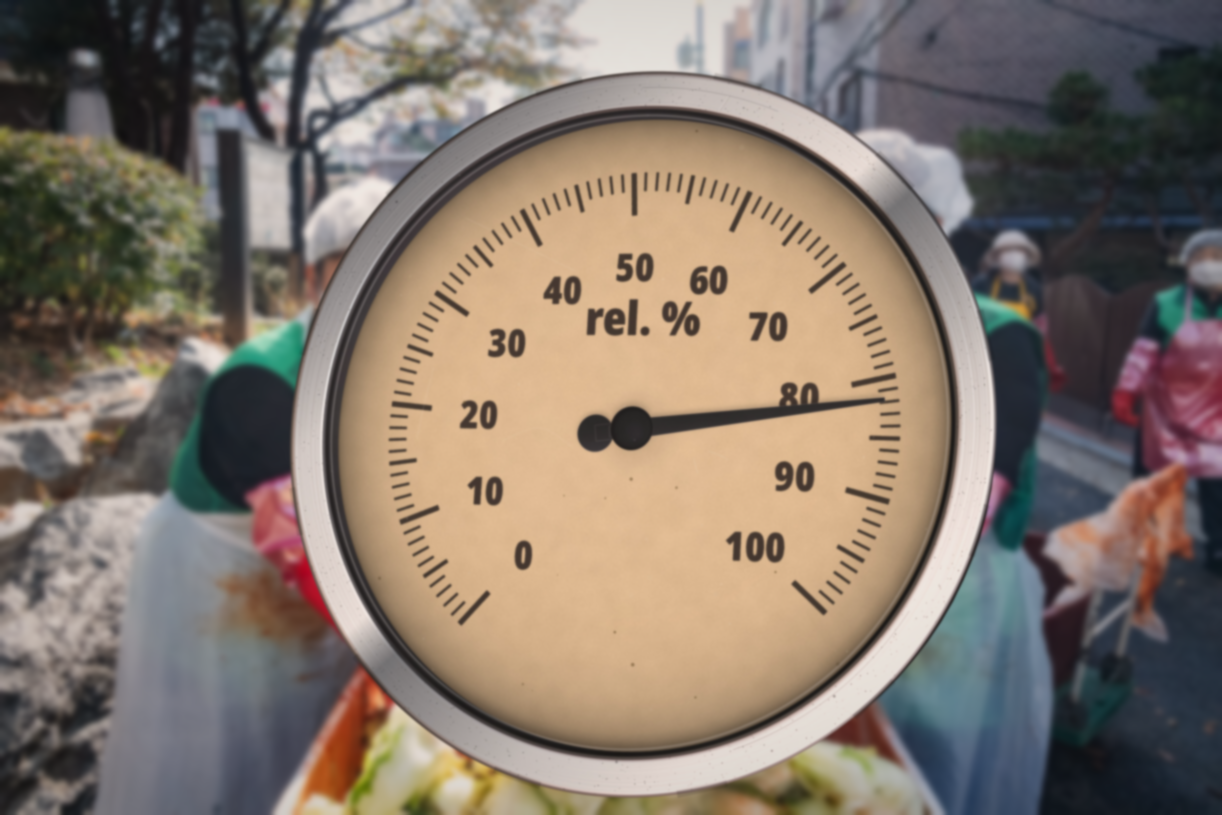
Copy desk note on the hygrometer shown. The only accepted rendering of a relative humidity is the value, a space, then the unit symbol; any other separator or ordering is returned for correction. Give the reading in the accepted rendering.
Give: 82 %
